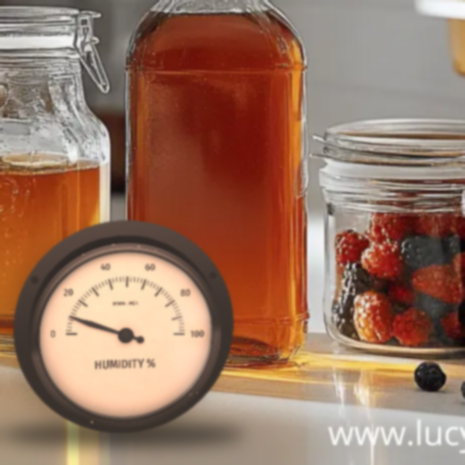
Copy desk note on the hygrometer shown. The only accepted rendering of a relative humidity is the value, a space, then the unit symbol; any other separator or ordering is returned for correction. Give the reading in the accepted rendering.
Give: 10 %
